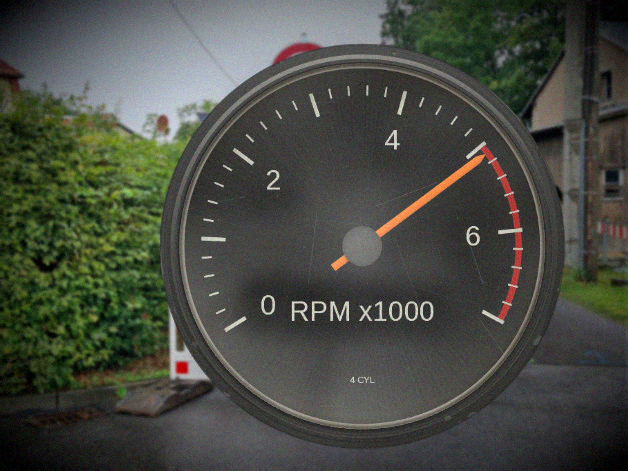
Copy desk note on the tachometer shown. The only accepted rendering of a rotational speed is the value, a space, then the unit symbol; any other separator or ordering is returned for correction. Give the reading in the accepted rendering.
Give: 5100 rpm
